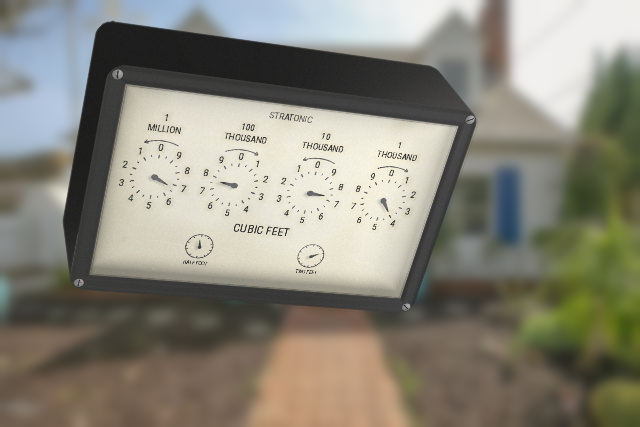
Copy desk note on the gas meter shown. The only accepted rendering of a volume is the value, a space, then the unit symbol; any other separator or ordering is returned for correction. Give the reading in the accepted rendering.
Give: 677400 ft³
